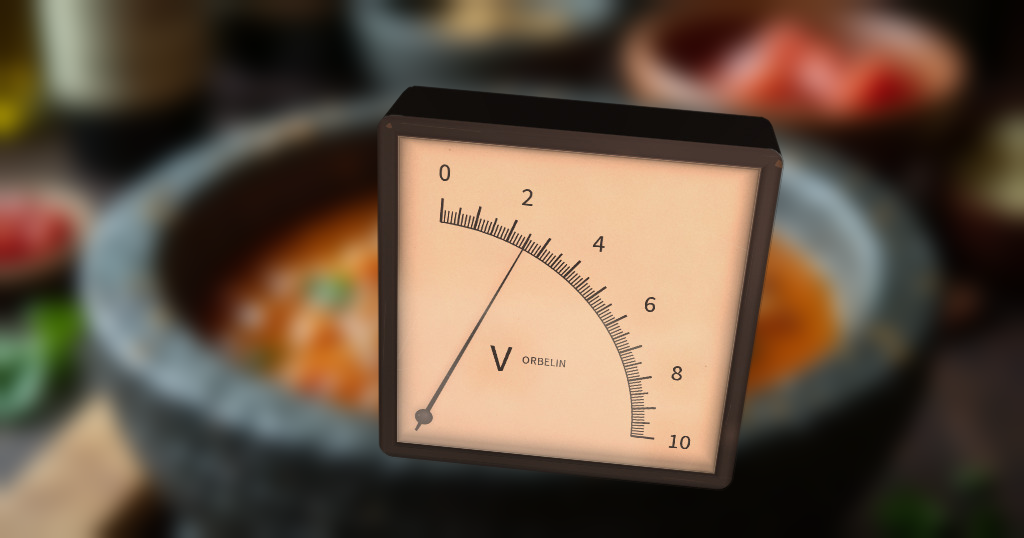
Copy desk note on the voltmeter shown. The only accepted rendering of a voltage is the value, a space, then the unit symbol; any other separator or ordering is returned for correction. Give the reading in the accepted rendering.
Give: 2.5 V
